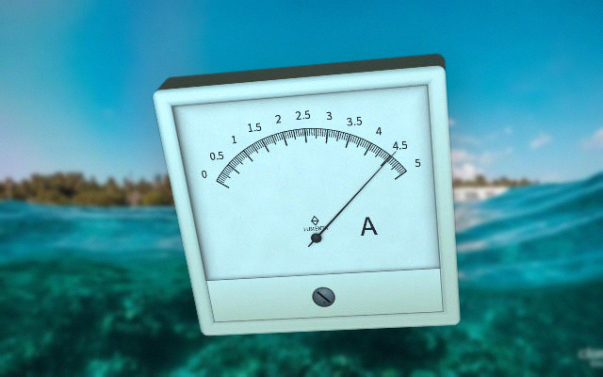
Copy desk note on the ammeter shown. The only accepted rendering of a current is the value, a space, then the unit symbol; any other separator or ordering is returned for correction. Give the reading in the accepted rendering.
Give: 4.5 A
